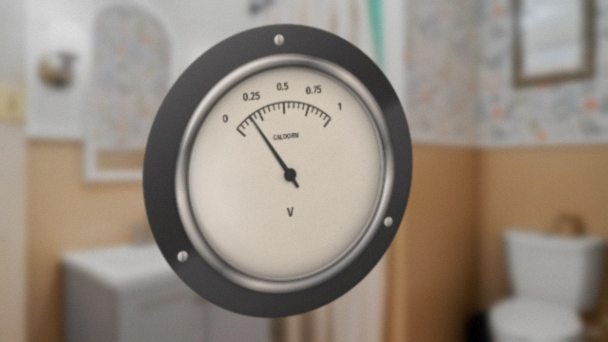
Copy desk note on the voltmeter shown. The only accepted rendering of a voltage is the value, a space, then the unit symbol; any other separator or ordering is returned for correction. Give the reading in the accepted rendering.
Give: 0.15 V
